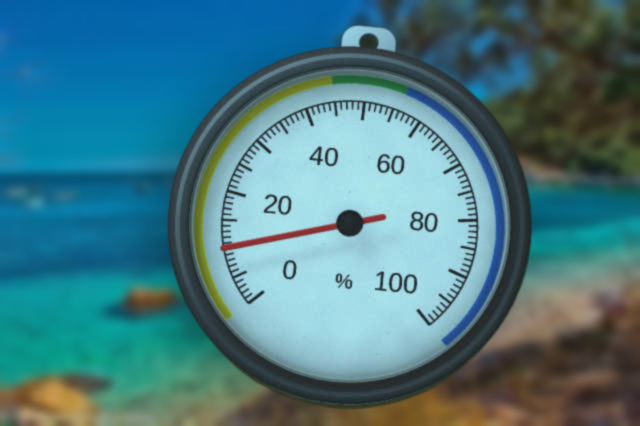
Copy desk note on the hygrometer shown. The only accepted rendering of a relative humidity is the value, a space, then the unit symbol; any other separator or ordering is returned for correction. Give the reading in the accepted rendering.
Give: 10 %
